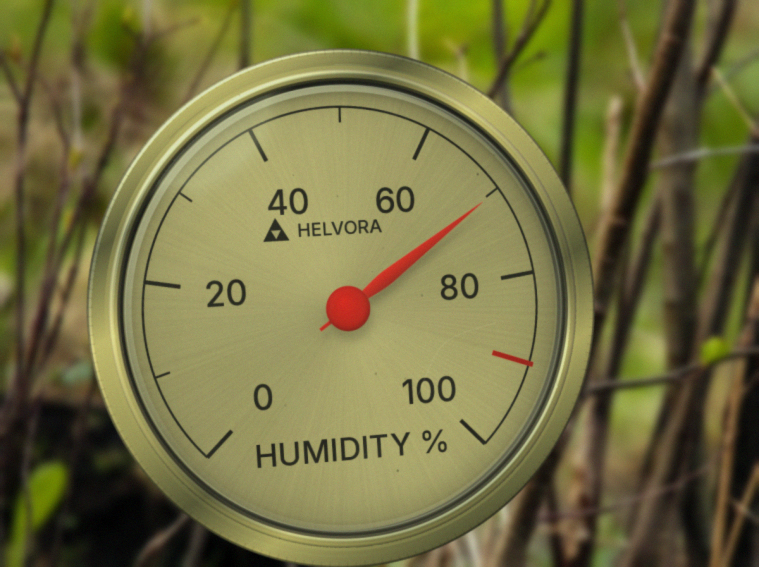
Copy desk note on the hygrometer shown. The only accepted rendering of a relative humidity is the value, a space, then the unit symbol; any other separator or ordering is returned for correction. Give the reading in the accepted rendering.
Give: 70 %
